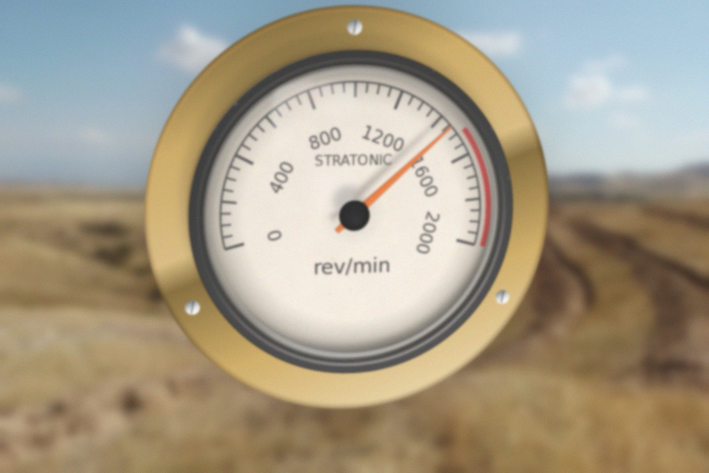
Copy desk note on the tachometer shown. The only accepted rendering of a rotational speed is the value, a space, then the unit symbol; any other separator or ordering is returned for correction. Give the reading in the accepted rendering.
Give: 1450 rpm
